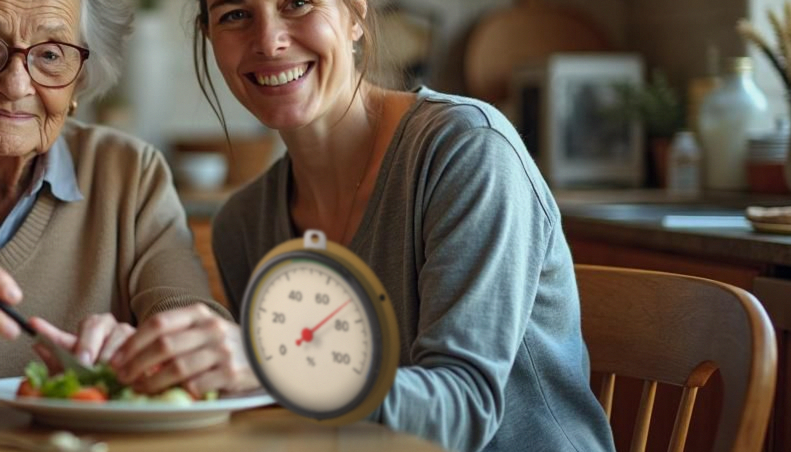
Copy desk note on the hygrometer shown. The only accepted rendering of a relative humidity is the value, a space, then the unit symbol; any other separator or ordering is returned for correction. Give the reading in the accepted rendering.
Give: 72 %
